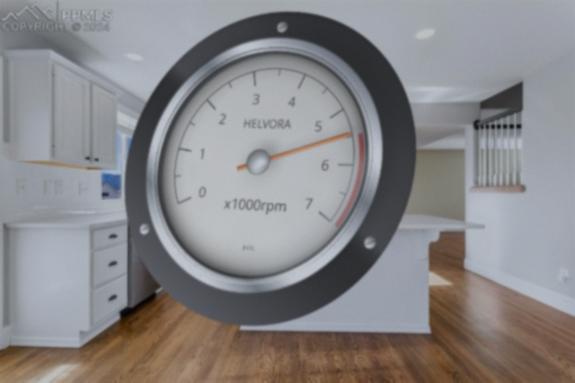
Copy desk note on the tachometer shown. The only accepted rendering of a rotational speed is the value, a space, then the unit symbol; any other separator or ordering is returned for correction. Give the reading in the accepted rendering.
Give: 5500 rpm
